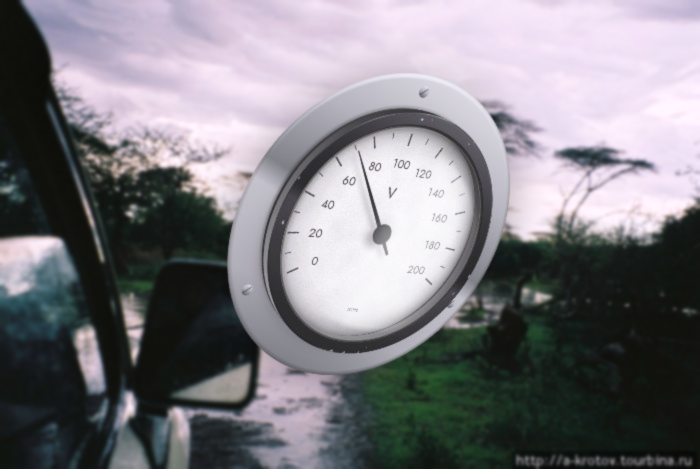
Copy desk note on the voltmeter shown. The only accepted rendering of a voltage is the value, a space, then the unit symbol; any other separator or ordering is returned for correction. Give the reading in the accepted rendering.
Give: 70 V
